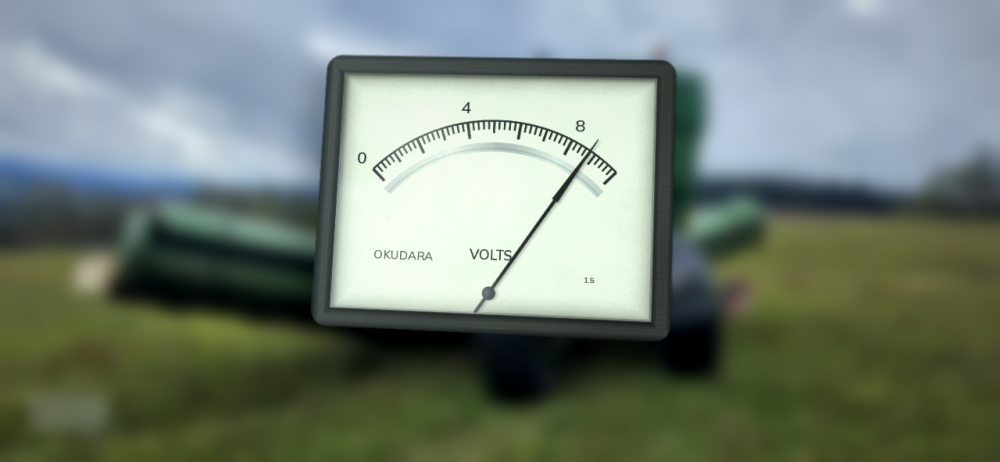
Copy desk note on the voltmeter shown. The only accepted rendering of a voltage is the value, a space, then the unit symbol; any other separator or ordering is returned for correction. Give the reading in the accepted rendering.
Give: 8.8 V
